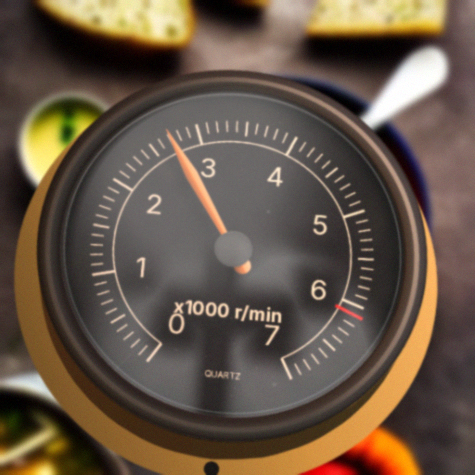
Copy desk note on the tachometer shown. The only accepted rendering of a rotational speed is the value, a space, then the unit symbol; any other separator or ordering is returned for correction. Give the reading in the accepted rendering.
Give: 2700 rpm
